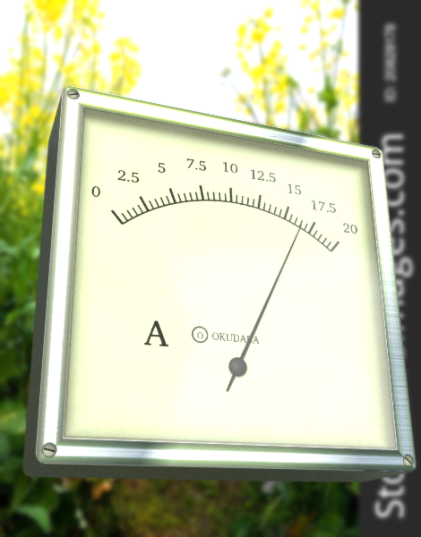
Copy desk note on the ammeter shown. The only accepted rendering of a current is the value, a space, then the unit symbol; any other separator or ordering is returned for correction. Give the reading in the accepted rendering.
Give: 16.5 A
